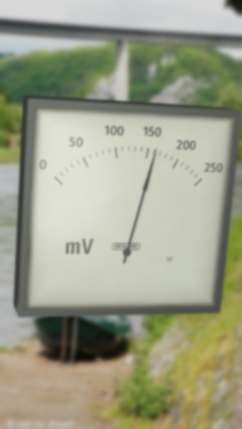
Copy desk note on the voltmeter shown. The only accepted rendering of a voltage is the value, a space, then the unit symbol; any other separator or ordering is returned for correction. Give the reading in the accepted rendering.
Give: 160 mV
